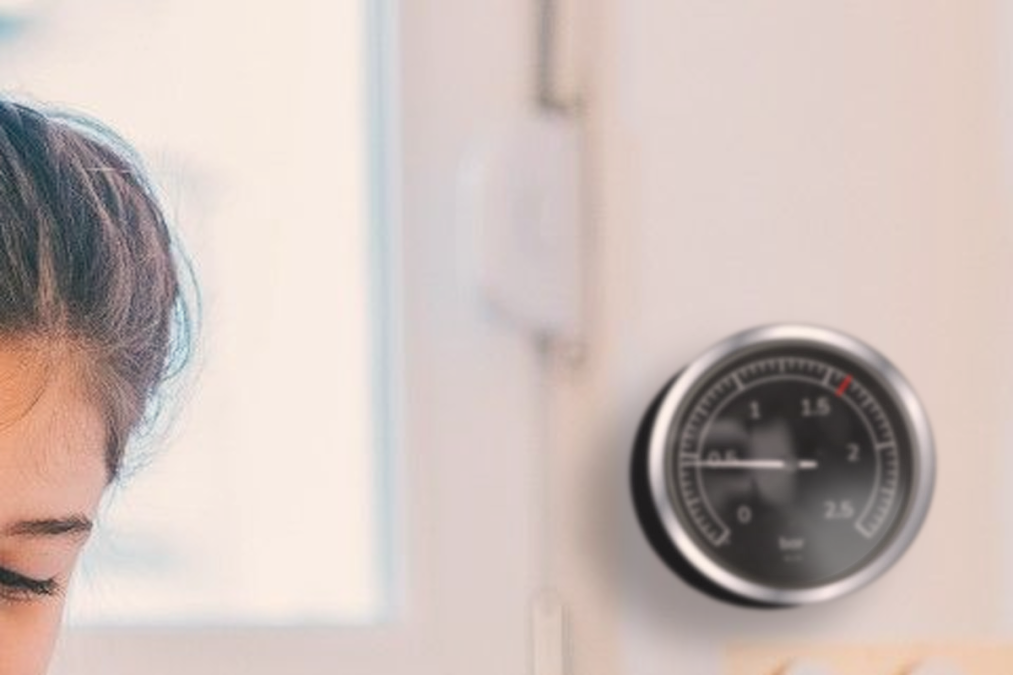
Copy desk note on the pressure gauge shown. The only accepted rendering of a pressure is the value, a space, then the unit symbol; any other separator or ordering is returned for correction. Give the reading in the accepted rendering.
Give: 0.45 bar
